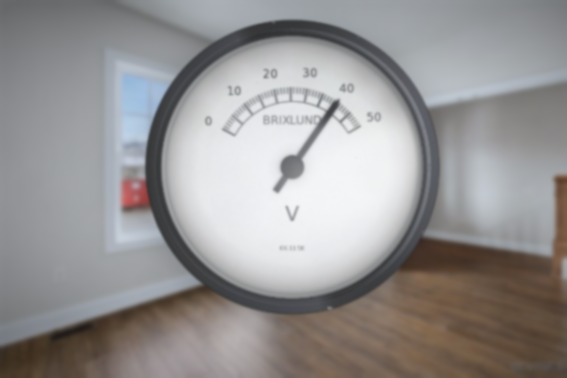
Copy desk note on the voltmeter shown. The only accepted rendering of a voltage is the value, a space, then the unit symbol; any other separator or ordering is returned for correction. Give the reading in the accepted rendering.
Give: 40 V
